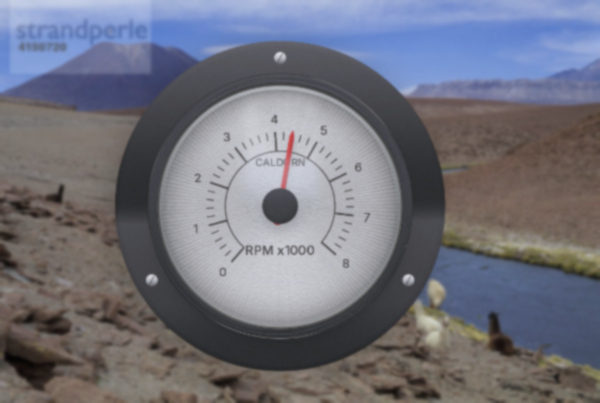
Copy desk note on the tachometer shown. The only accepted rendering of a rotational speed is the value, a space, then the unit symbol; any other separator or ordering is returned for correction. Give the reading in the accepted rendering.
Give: 4400 rpm
